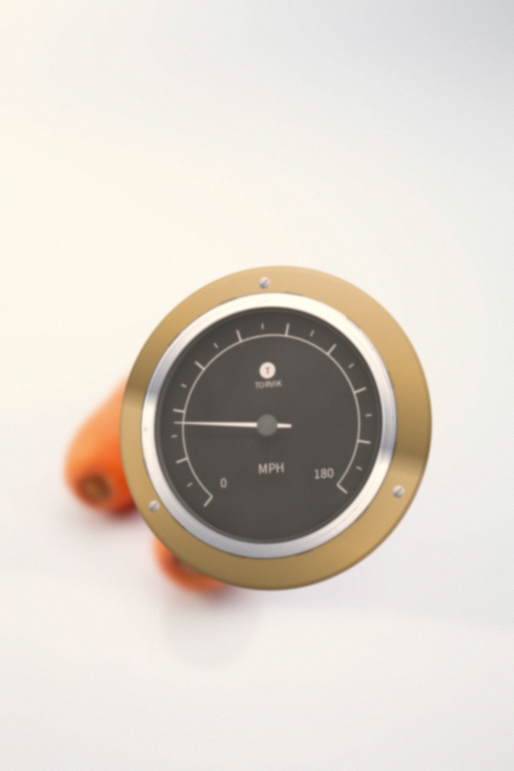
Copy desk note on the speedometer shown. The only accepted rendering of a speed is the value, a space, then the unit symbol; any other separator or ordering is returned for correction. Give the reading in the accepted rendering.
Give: 35 mph
